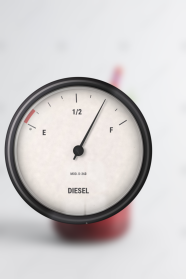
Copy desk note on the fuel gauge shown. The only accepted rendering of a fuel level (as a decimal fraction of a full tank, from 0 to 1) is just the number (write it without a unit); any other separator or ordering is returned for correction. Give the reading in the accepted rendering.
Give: 0.75
